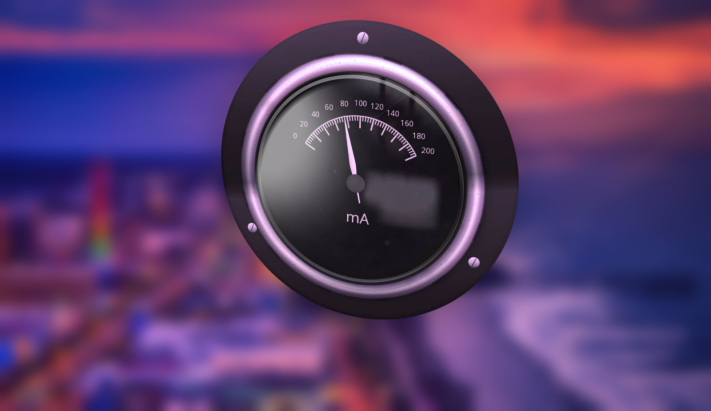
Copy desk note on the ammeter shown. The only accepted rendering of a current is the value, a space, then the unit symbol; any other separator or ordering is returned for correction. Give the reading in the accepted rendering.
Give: 80 mA
